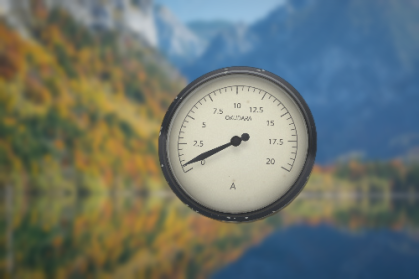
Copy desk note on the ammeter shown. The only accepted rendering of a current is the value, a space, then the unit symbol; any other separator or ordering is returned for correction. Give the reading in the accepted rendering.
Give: 0.5 A
